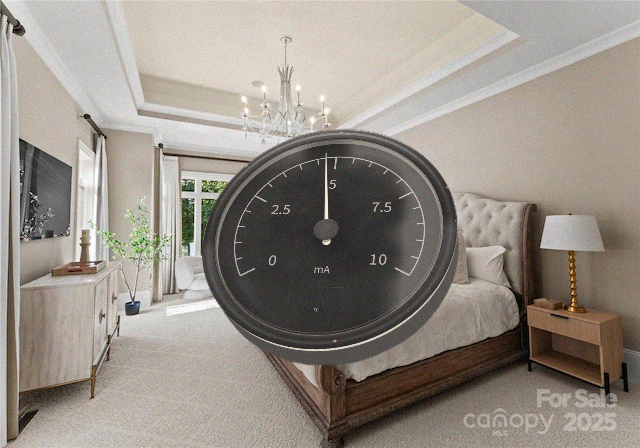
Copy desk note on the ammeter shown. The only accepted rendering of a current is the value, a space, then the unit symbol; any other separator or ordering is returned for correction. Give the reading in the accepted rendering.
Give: 4.75 mA
